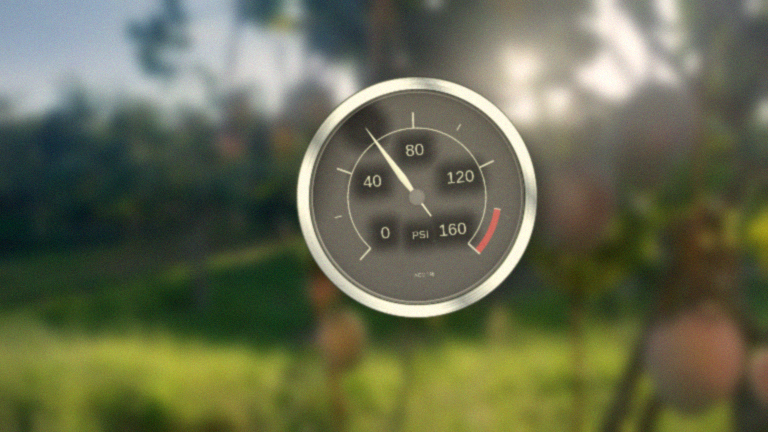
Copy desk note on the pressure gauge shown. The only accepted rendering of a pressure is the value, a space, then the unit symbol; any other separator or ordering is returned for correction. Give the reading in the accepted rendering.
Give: 60 psi
